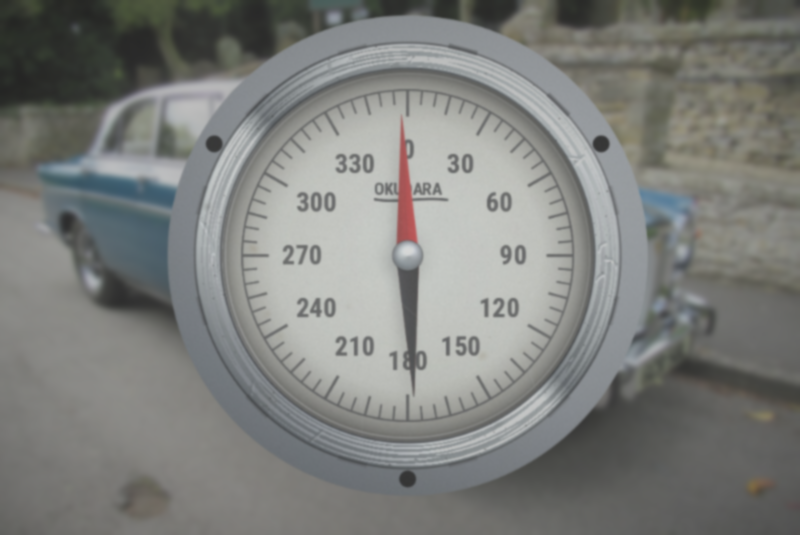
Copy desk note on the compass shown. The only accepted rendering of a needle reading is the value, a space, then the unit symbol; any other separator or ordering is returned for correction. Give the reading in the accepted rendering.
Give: 357.5 °
